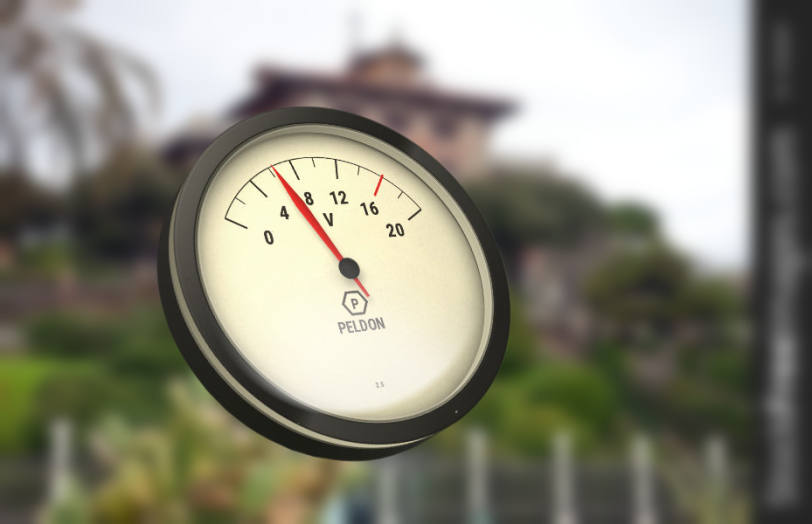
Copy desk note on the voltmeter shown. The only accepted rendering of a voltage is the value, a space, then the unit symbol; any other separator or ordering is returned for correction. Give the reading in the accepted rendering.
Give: 6 V
